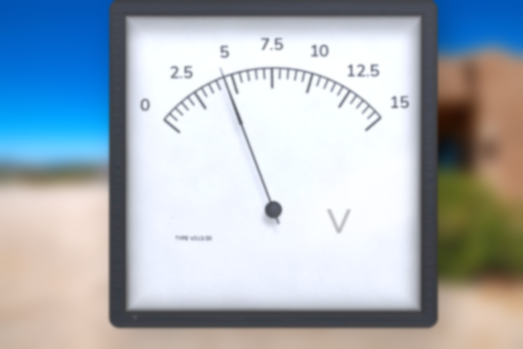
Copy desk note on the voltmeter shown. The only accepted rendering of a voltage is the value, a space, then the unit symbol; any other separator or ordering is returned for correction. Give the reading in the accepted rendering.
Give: 4.5 V
